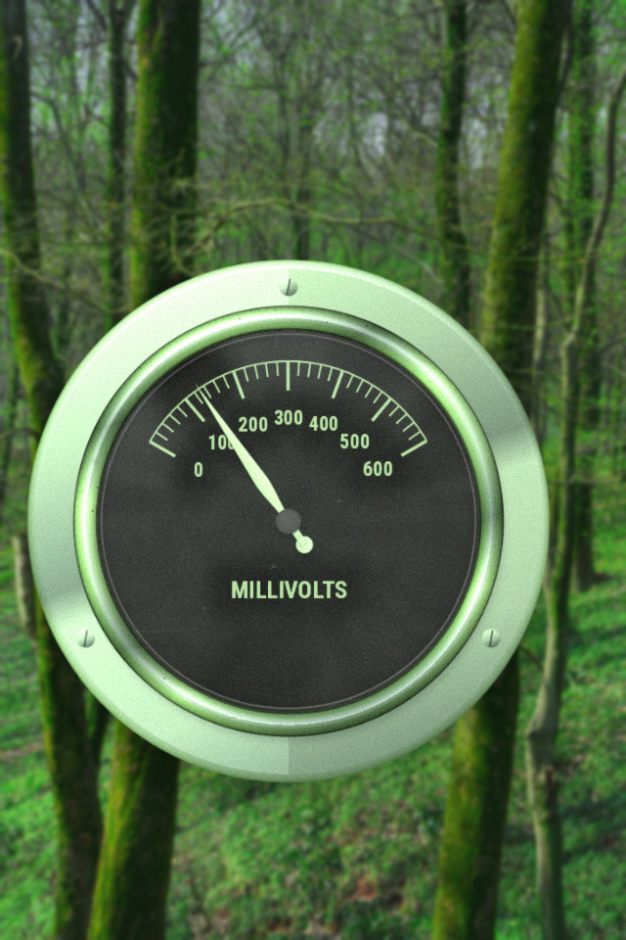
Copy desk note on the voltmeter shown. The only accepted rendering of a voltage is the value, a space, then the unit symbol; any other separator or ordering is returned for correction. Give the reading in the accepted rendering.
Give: 130 mV
